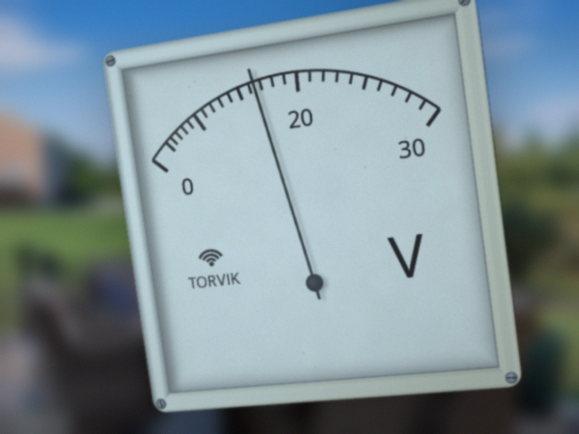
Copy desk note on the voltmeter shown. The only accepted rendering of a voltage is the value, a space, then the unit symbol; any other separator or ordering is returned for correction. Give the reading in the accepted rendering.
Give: 16.5 V
